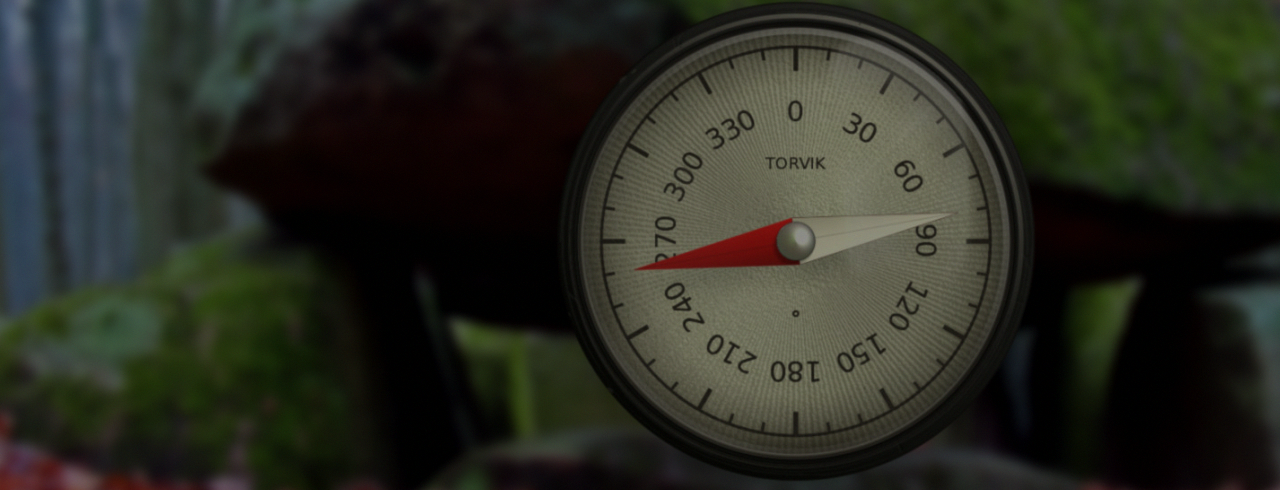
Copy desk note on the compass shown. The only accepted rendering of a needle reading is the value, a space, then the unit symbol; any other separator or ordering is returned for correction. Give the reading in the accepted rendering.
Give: 260 °
